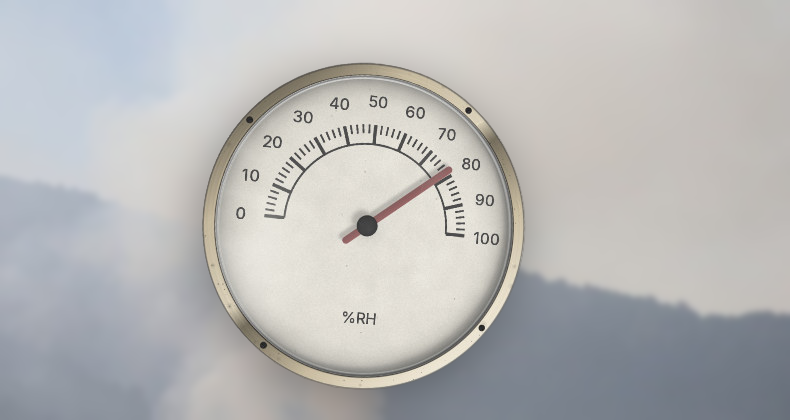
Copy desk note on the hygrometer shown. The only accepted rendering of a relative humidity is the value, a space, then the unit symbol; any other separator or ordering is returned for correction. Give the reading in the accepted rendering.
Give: 78 %
